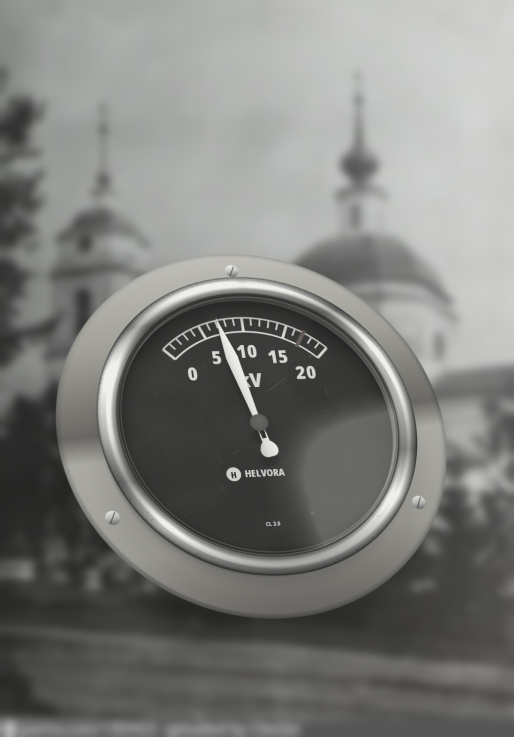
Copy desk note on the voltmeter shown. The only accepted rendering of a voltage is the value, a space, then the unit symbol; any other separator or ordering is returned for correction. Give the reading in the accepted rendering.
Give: 7 kV
